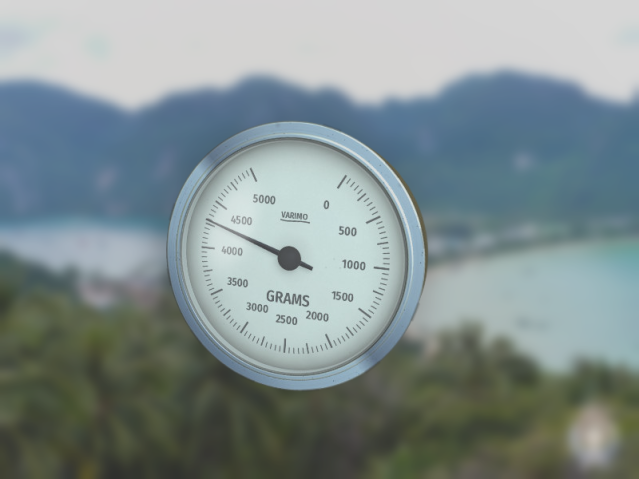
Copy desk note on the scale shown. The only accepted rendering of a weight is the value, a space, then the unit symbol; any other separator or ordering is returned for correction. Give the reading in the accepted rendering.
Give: 4300 g
